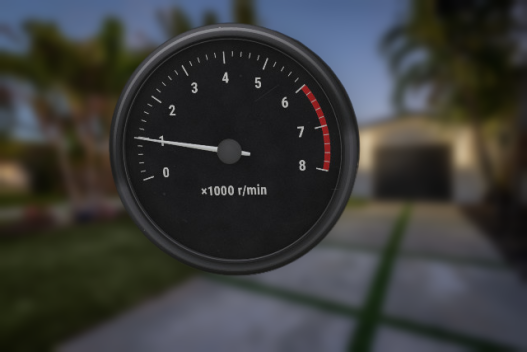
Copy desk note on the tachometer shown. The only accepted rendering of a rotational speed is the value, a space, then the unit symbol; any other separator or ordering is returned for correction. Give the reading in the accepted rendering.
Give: 1000 rpm
